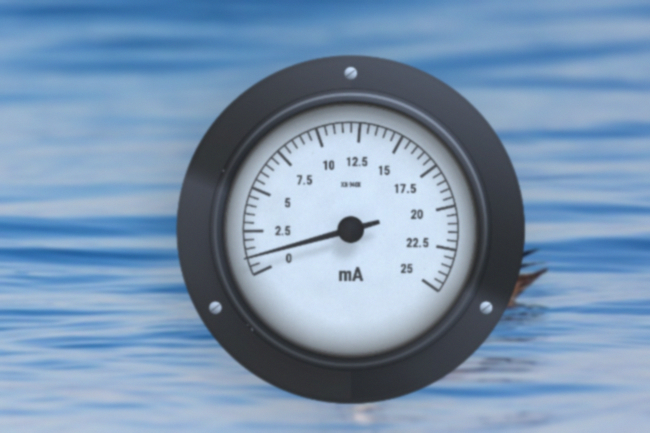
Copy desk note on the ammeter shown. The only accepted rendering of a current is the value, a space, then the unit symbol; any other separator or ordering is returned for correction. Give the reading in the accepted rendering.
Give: 1 mA
